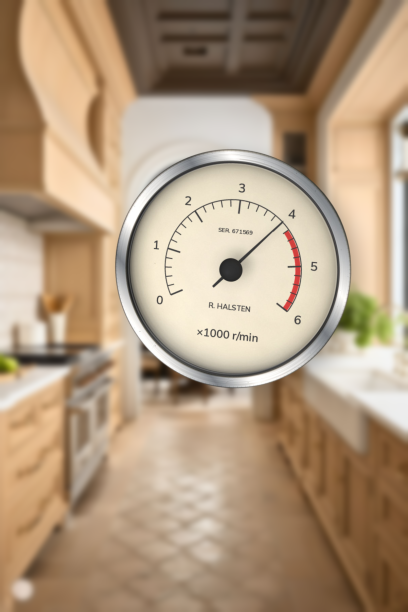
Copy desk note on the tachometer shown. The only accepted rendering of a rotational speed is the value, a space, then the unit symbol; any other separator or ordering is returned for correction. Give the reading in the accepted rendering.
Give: 4000 rpm
